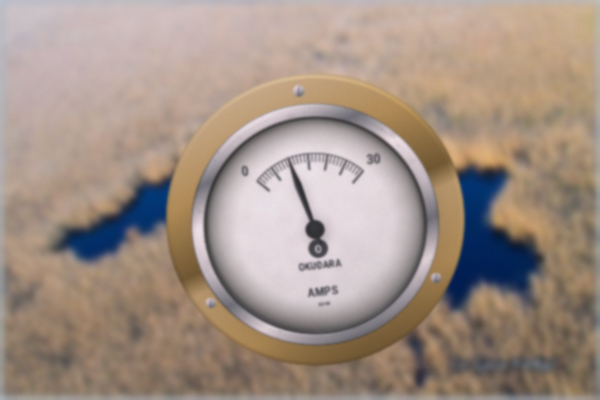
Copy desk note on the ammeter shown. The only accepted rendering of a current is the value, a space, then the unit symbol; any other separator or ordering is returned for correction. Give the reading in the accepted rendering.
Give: 10 A
